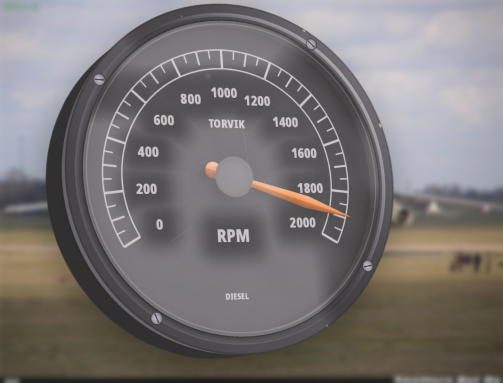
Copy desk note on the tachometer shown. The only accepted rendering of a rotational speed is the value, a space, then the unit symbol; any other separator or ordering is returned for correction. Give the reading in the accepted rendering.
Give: 1900 rpm
